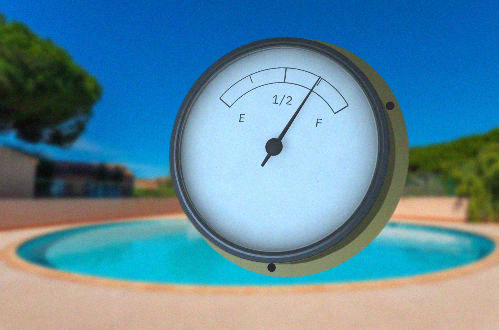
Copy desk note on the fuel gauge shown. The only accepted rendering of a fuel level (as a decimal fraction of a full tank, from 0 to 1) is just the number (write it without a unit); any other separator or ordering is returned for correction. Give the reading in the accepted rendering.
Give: 0.75
